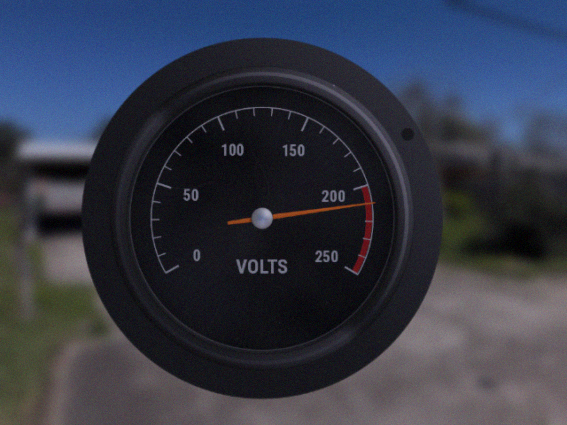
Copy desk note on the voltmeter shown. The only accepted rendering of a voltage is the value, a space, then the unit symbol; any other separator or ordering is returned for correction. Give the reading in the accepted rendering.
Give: 210 V
